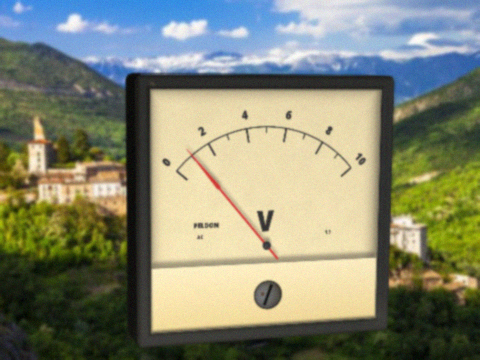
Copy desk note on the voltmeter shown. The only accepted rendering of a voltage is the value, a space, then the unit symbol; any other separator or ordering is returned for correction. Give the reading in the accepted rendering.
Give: 1 V
